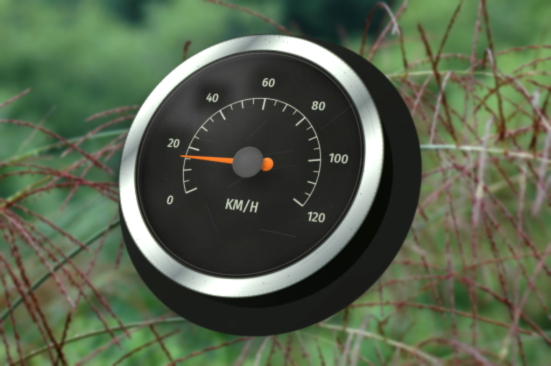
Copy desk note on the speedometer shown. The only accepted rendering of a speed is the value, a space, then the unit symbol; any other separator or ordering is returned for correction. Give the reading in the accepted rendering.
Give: 15 km/h
